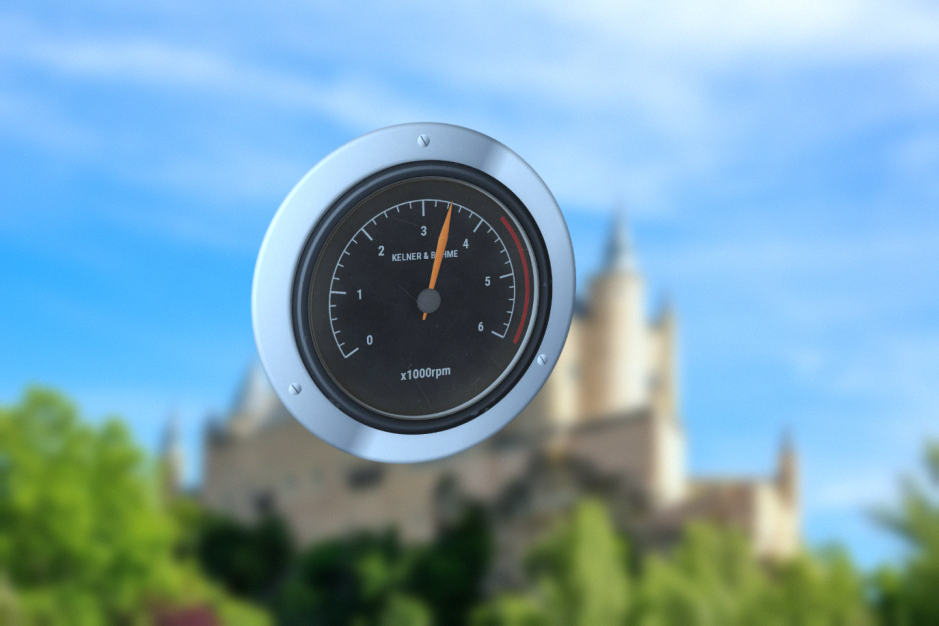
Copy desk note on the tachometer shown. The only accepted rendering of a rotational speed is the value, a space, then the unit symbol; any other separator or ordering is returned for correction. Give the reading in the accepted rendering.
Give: 3400 rpm
